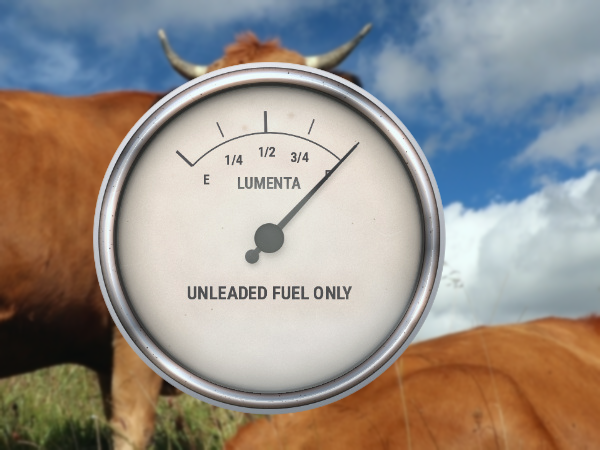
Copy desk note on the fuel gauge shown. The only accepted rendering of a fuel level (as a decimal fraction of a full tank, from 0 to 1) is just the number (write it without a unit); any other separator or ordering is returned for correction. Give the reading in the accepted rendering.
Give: 1
